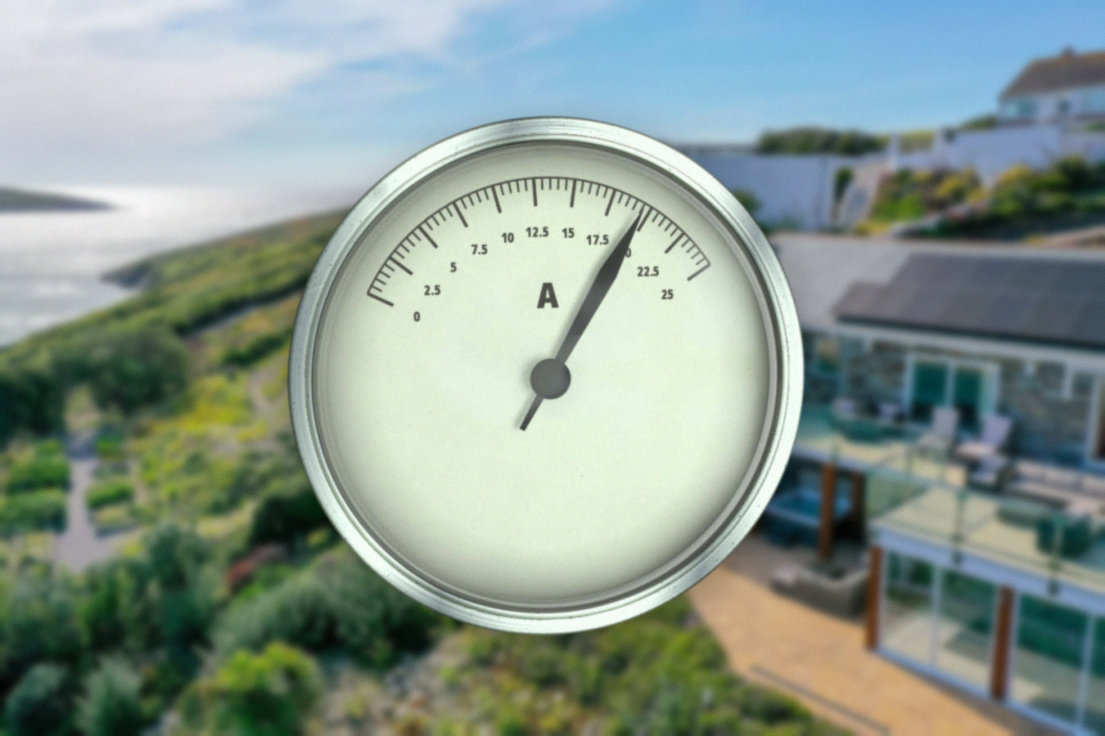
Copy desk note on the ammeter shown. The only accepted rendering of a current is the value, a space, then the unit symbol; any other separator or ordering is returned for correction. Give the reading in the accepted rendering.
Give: 19.5 A
